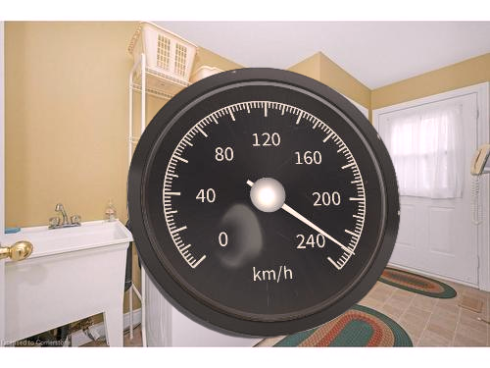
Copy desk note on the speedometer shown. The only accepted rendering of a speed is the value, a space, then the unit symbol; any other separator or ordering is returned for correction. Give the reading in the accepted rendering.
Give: 230 km/h
